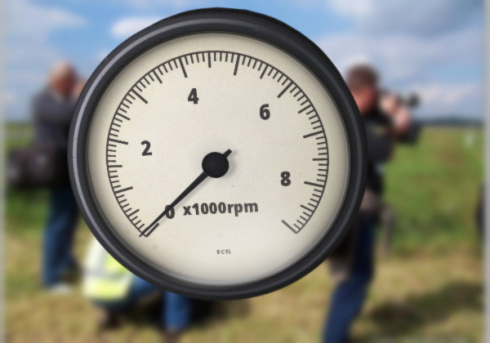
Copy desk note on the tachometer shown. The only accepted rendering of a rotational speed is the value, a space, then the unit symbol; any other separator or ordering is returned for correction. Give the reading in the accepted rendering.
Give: 100 rpm
